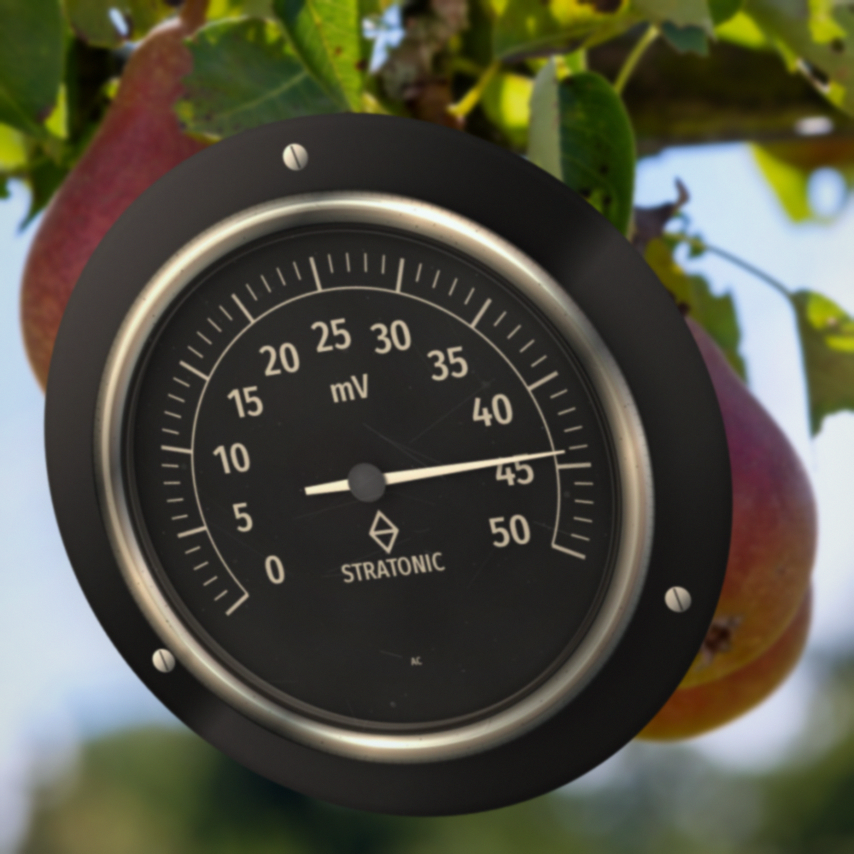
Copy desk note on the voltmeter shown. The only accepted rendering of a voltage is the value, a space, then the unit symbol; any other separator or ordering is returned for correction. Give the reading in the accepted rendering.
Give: 44 mV
